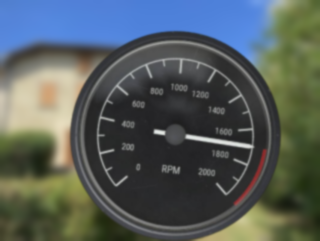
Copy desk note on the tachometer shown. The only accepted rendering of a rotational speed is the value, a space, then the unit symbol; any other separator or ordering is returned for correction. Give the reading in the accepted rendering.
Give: 1700 rpm
